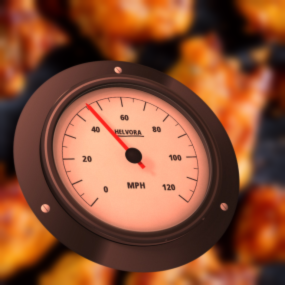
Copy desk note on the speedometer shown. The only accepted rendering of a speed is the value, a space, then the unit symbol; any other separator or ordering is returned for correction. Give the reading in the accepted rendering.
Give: 45 mph
